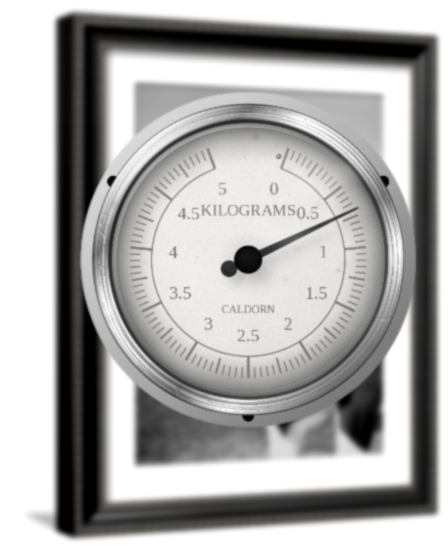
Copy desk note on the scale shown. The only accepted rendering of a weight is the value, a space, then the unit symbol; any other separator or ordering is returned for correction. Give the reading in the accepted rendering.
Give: 0.7 kg
